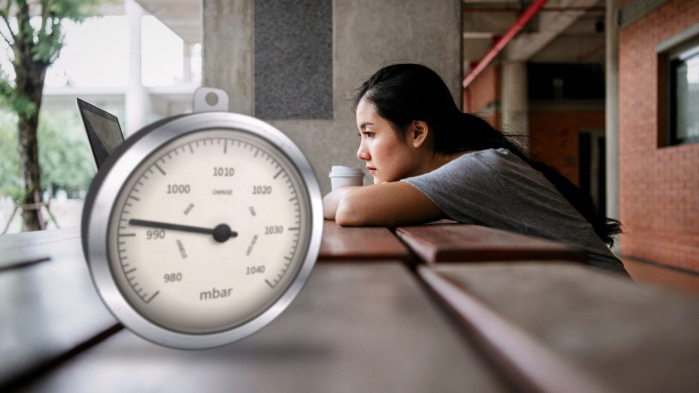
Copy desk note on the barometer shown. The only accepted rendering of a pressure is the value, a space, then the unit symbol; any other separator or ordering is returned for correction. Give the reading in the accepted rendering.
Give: 992 mbar
